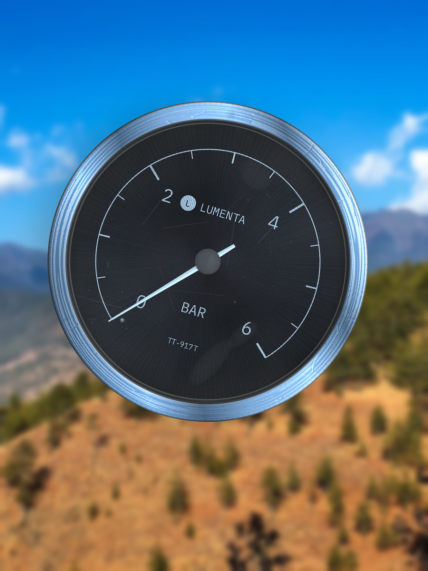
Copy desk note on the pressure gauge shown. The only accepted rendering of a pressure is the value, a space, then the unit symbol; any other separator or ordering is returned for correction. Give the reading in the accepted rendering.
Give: 0 bar
